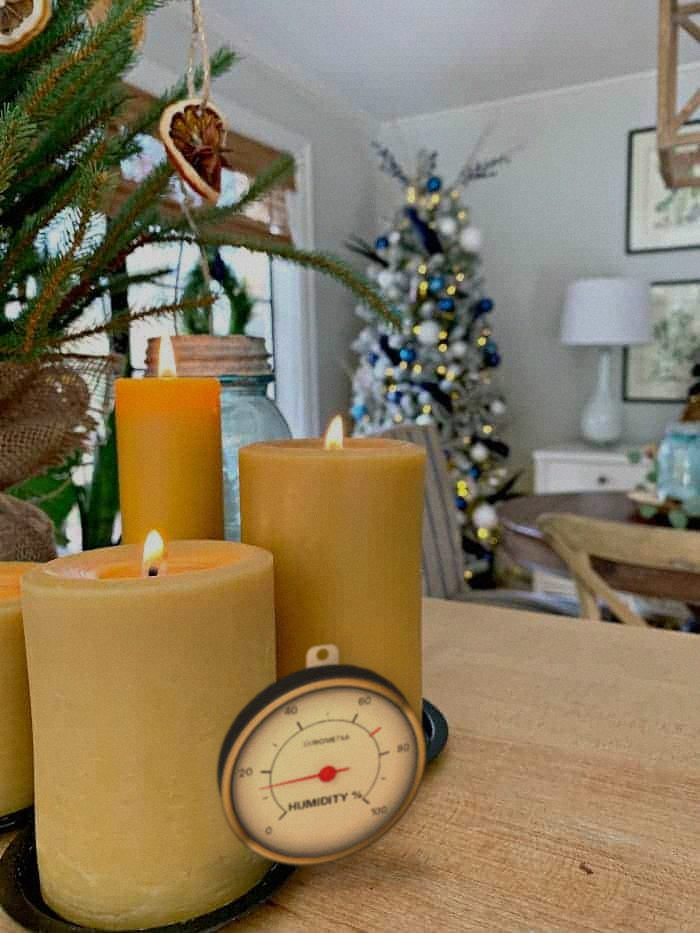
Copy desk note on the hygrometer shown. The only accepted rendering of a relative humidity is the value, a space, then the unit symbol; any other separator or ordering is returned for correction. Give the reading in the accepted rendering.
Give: 15 %
